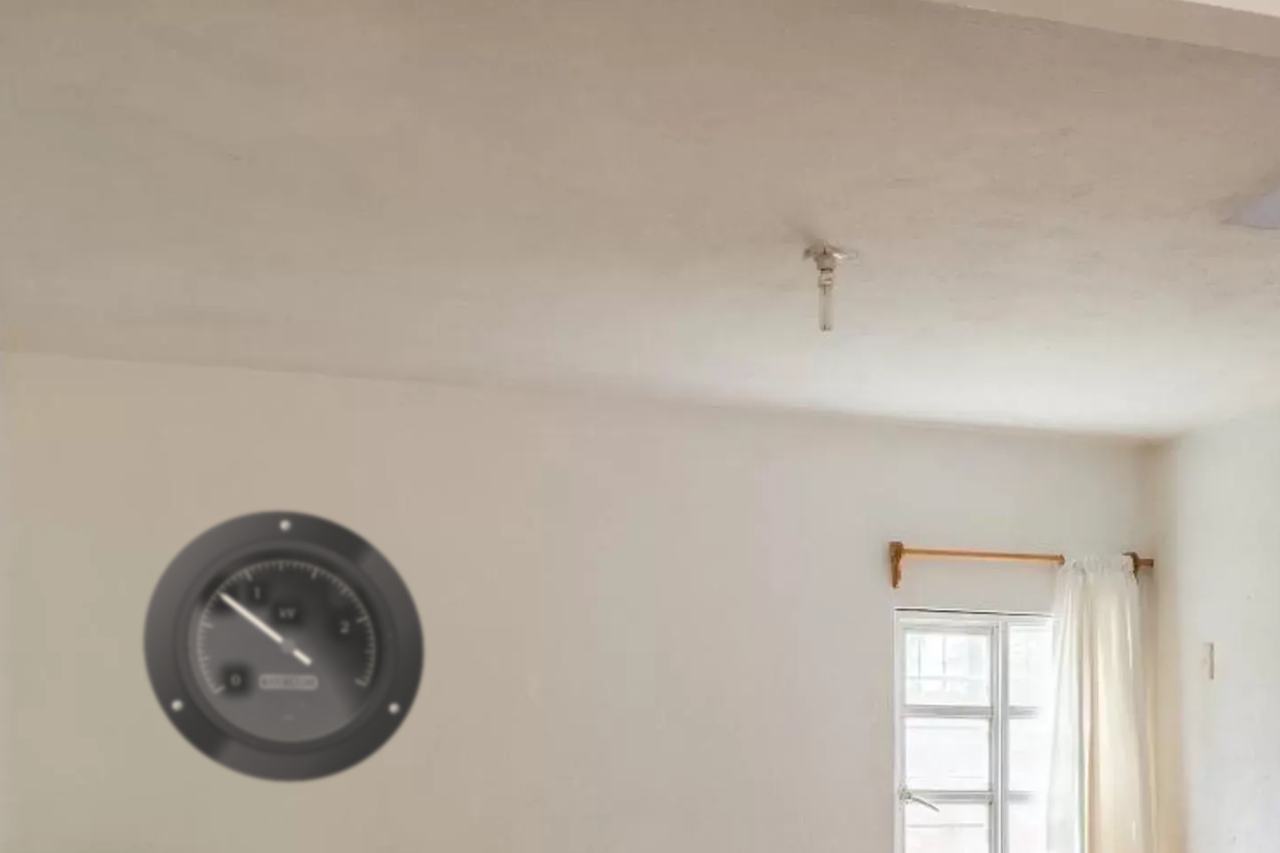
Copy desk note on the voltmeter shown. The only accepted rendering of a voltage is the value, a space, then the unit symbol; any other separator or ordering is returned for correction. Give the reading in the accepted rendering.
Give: 0.75 kV
